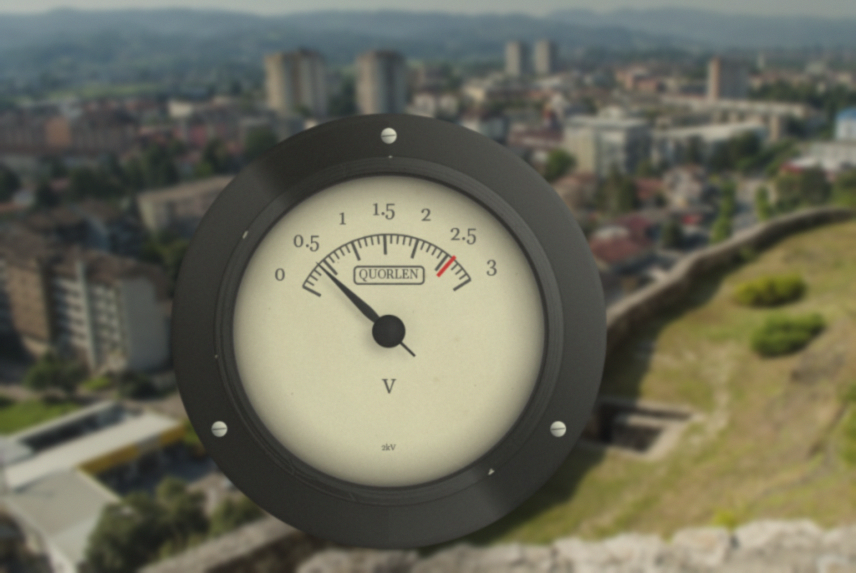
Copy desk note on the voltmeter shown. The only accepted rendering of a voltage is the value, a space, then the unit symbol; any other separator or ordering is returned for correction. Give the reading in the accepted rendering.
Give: 0.4 V
